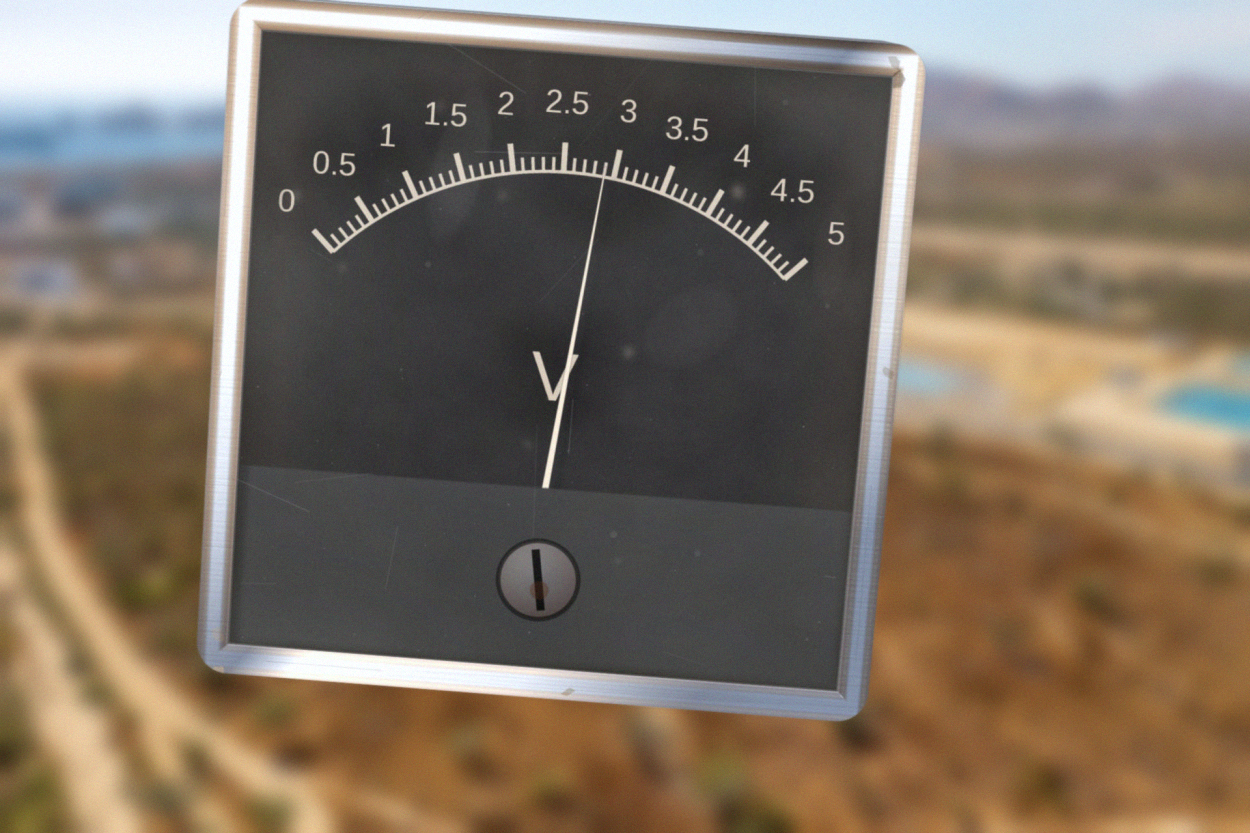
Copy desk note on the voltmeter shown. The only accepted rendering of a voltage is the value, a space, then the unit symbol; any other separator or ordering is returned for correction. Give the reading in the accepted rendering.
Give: 2.9 V
